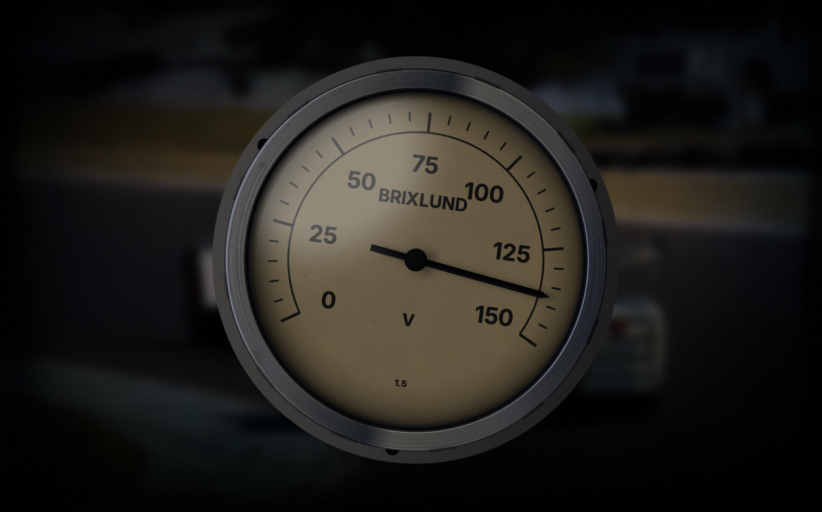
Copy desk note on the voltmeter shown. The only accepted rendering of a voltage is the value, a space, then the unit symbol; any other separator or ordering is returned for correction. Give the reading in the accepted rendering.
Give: 137.5 V
